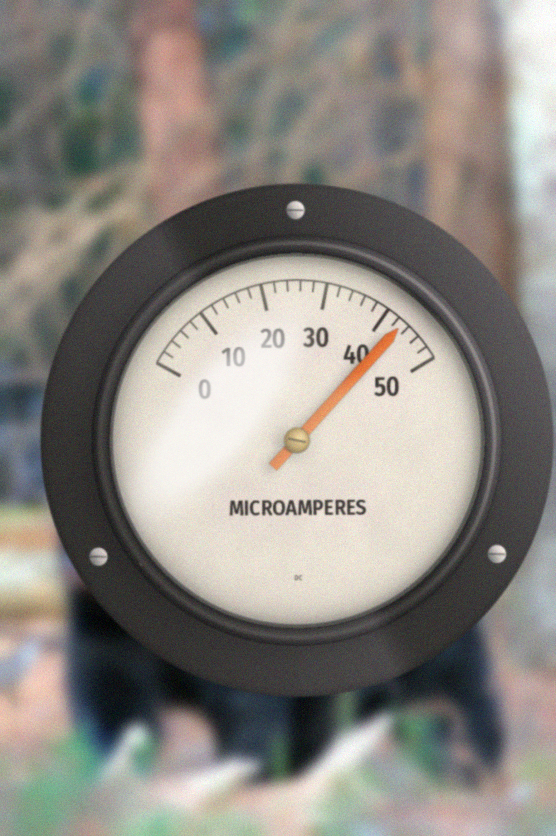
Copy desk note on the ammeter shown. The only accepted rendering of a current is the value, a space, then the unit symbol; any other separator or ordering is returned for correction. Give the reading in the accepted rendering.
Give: 43 µA
